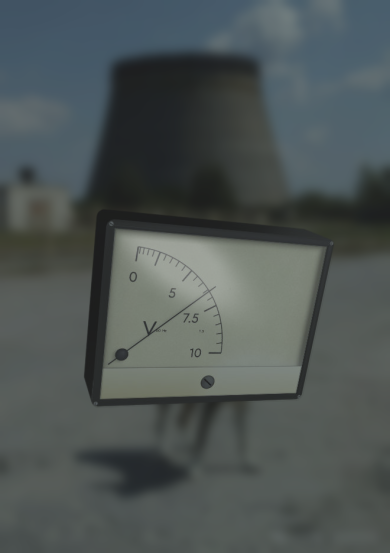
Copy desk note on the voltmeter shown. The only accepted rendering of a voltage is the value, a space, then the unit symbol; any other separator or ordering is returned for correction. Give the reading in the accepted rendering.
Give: 6.5 V
